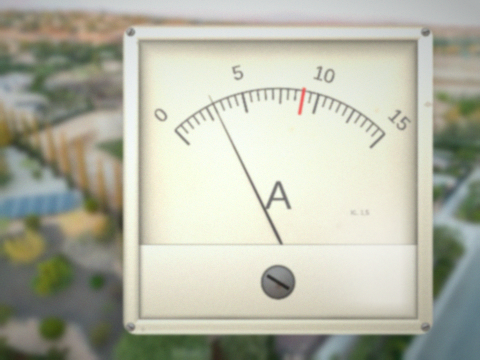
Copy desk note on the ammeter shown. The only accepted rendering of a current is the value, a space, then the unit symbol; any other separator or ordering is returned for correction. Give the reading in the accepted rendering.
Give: 3 A
